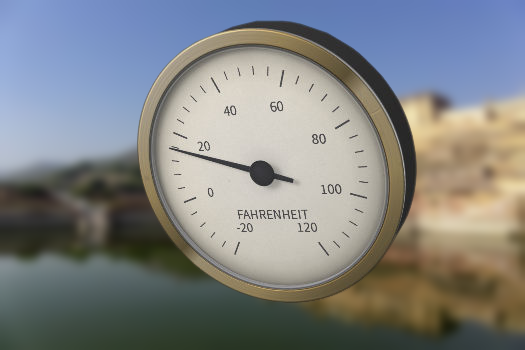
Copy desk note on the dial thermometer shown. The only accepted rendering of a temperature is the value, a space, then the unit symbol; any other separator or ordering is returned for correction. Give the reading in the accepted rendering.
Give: 16 °F
